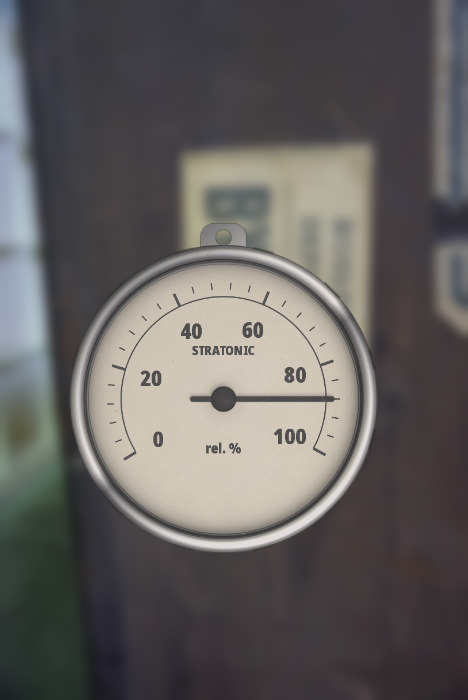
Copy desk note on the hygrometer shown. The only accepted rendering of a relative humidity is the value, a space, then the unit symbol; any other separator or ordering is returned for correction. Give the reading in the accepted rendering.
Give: 88 %
